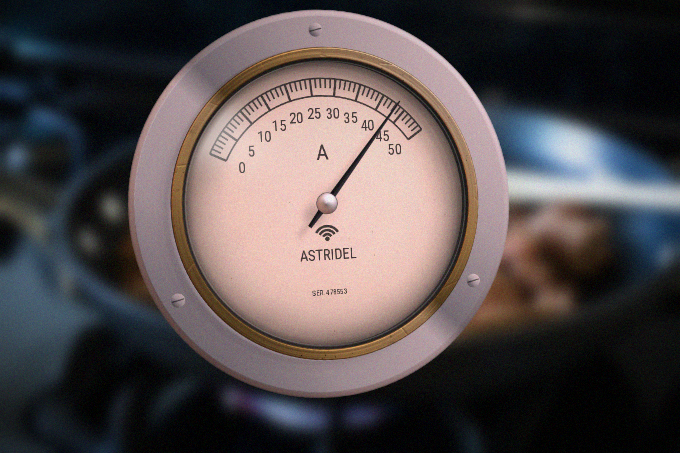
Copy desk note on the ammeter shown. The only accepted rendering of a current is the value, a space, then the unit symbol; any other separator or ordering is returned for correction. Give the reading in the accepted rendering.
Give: 43 A
